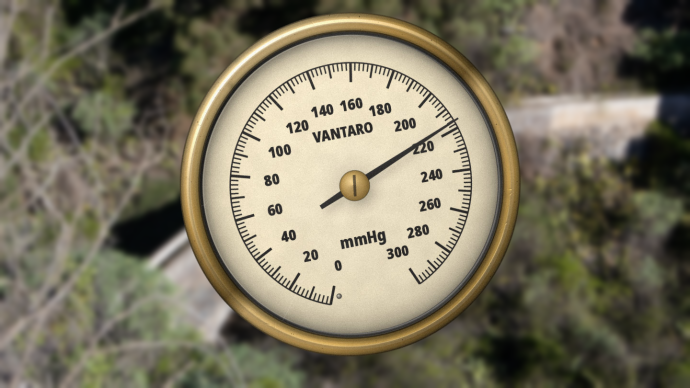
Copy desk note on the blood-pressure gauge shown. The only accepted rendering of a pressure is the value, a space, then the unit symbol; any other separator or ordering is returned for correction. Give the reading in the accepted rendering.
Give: 216 mmHg
